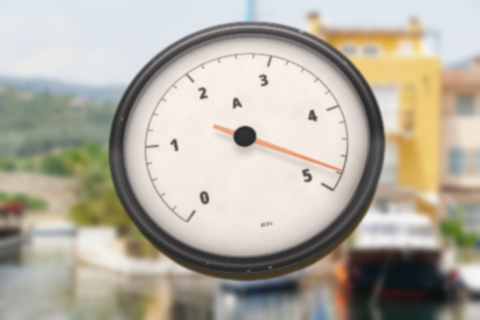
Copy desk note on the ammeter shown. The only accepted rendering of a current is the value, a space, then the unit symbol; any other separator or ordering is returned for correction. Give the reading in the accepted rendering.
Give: 4.8 A
